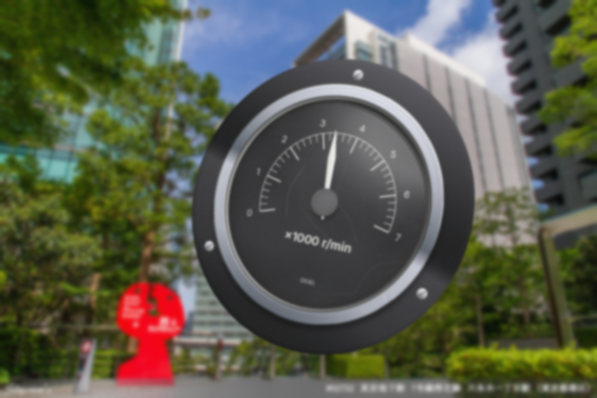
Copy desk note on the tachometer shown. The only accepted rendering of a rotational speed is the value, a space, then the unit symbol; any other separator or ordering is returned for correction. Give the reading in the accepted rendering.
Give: 3400 rpm
